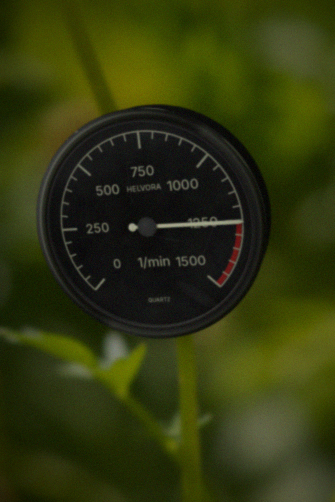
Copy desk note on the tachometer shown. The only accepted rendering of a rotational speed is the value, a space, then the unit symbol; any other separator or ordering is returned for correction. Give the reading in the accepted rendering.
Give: 1250 rpm
